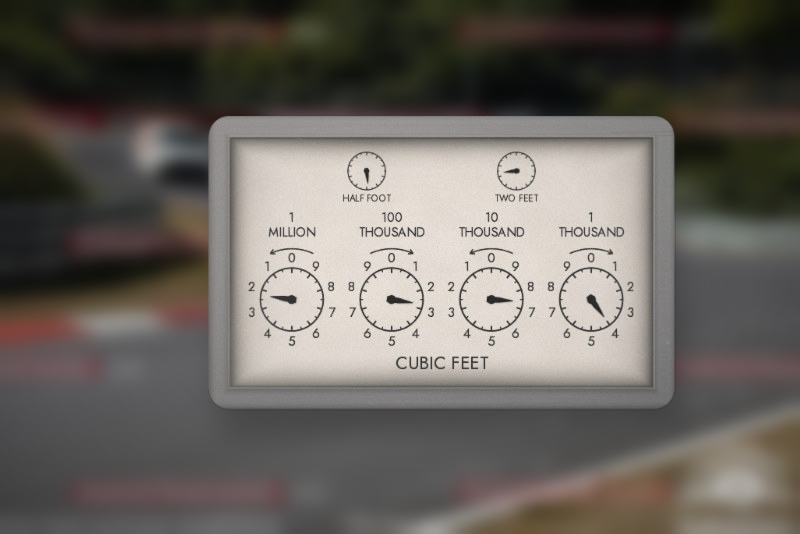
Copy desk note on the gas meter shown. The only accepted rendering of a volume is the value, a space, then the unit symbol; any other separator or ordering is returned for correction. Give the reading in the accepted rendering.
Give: 227400 ft³
